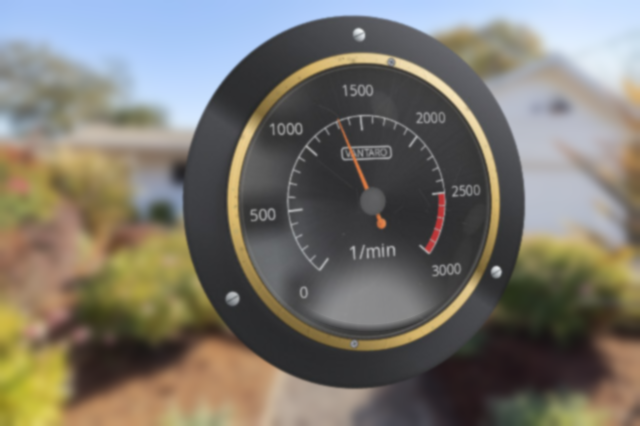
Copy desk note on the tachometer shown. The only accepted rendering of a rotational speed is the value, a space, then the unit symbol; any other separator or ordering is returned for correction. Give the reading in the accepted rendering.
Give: 1300 rpm
